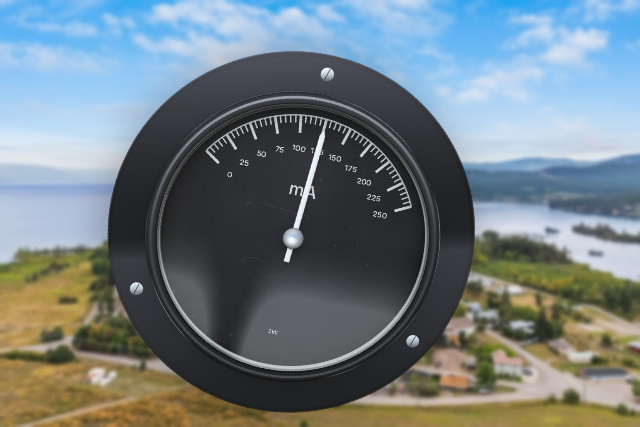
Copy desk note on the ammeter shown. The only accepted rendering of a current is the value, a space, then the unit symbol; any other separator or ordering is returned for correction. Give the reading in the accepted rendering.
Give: 125 mA
